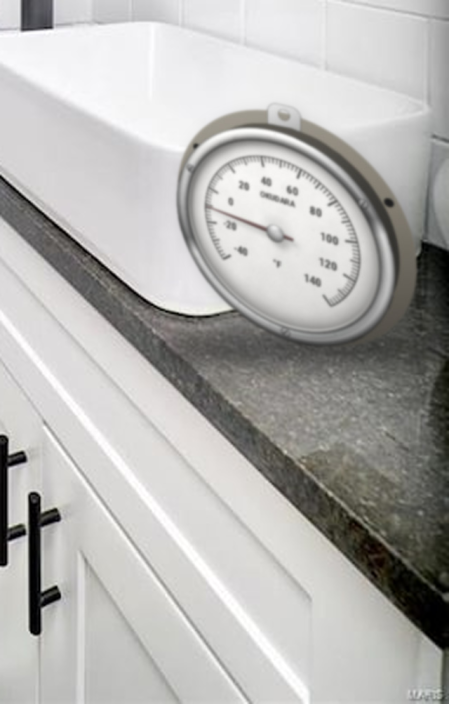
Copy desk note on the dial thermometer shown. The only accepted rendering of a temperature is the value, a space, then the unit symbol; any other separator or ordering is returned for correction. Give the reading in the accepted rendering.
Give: -10 °F
